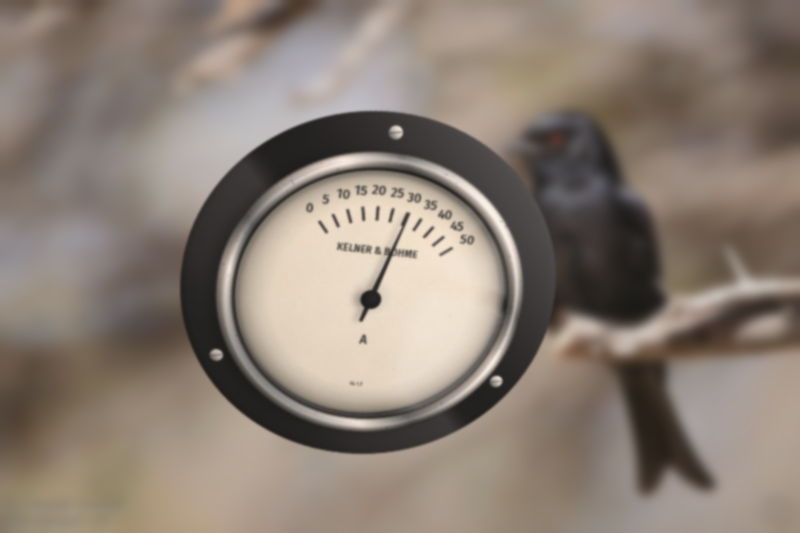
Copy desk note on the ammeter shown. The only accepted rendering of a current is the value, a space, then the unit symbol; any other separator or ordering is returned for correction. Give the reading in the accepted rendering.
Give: 30 A
